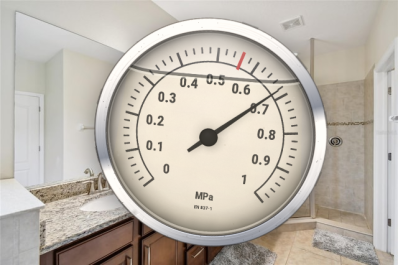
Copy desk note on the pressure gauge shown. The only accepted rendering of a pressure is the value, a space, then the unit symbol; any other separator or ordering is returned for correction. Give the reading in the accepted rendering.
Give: 0.68 MPa
